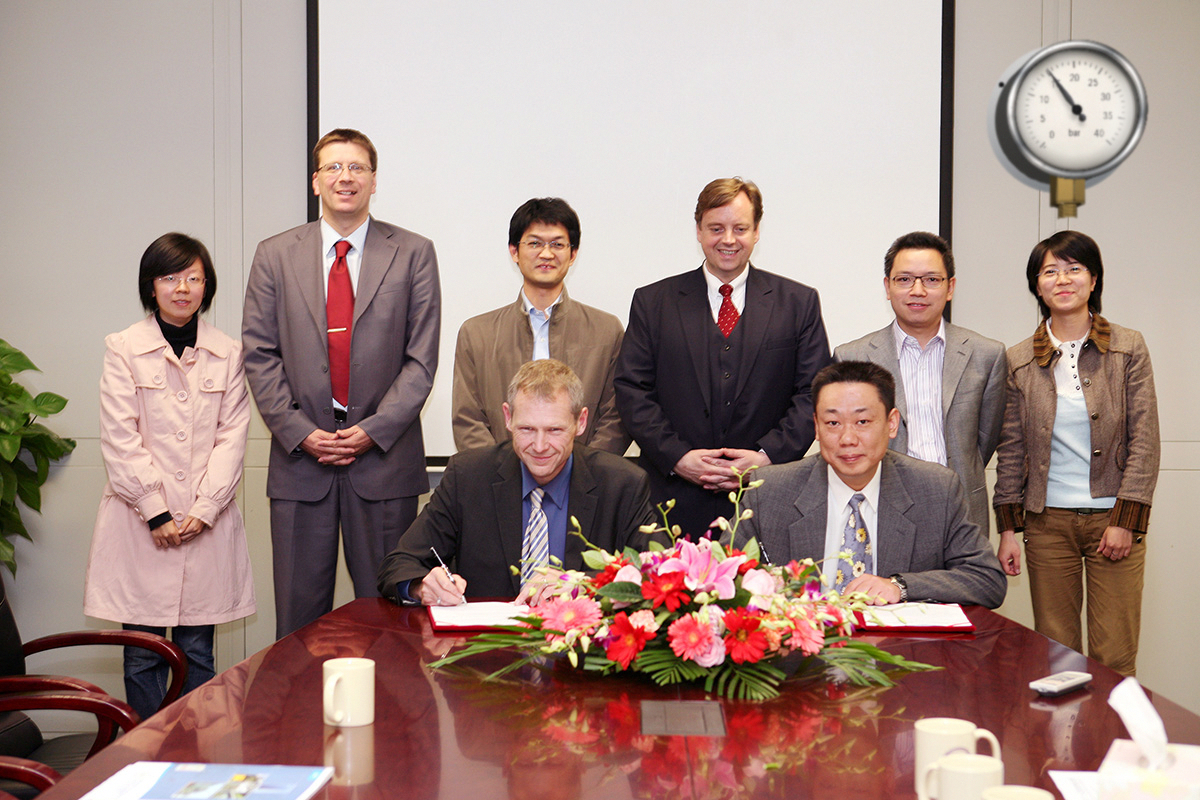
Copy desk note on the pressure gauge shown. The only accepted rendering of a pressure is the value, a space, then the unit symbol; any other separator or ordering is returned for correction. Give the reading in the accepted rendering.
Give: 15 bar
